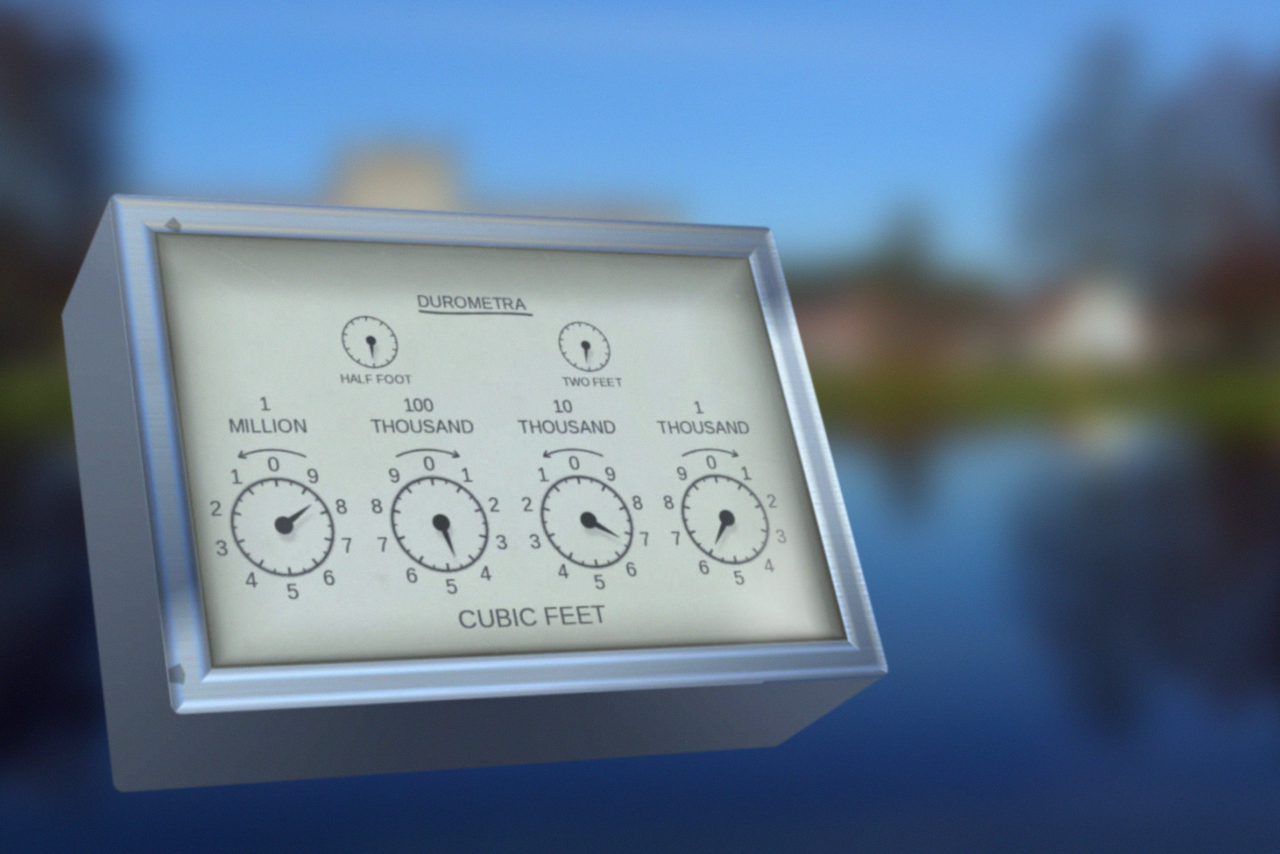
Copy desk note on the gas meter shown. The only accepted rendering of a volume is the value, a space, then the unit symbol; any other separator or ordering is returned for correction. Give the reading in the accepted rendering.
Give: 846600 ft³
